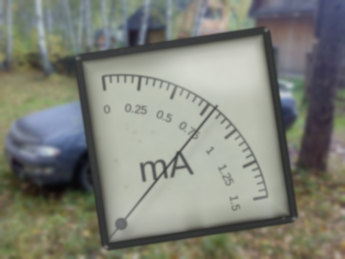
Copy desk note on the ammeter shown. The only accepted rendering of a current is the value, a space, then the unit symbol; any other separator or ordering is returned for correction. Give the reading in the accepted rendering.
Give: 0.8 mA
